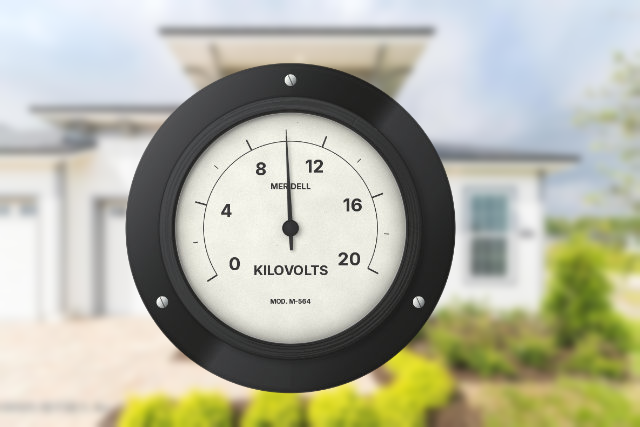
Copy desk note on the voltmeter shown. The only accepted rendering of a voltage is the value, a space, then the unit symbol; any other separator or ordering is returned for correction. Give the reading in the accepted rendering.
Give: 10 kV
